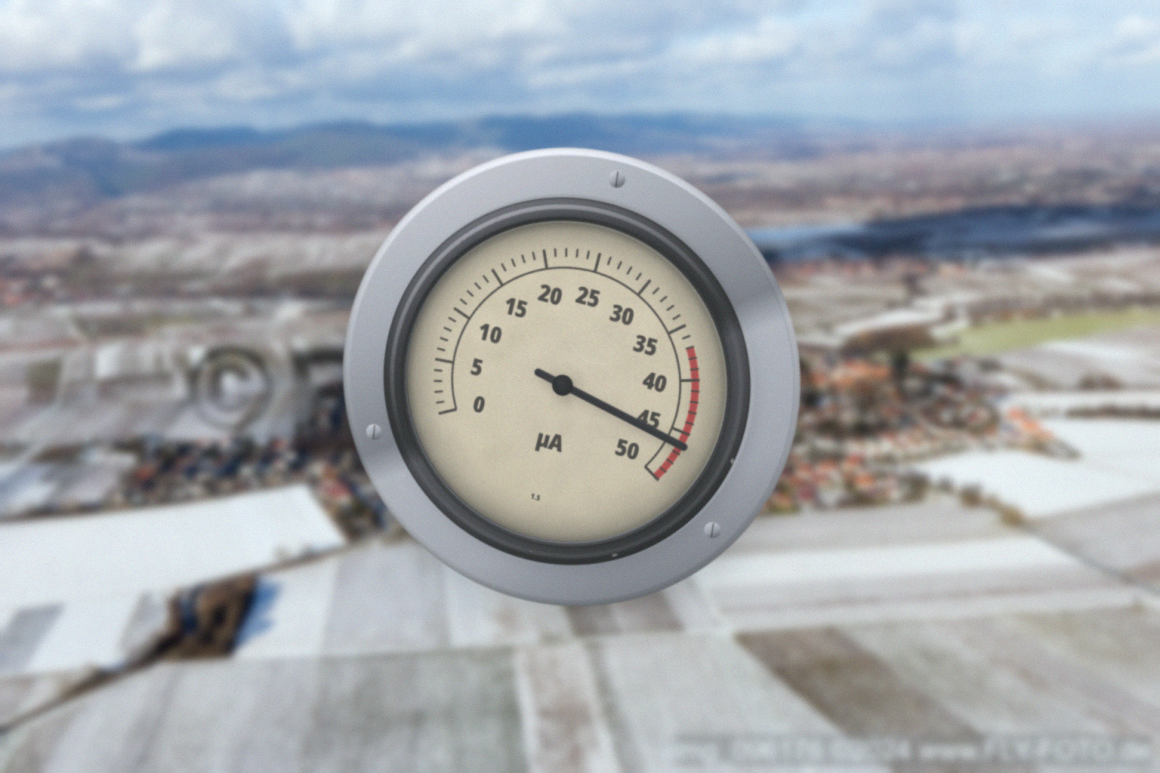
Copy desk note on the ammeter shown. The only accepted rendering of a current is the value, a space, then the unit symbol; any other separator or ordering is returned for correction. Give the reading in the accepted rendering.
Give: 46 µA
